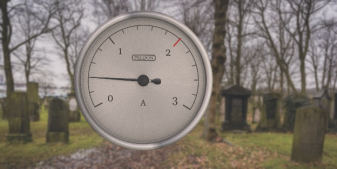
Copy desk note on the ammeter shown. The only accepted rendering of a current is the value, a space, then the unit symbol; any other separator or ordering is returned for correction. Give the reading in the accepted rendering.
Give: 0.4 A
